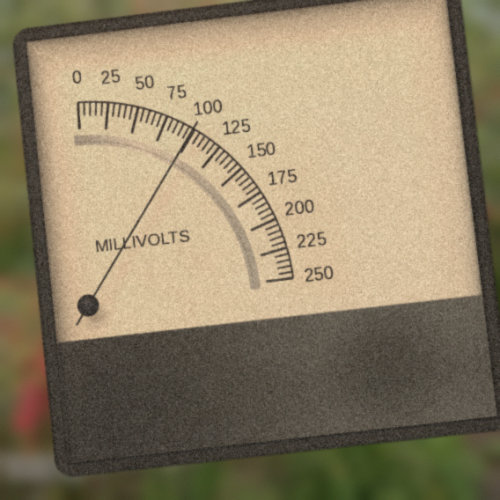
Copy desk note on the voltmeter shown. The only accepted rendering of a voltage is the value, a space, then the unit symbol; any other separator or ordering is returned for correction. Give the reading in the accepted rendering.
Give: 100 mV
